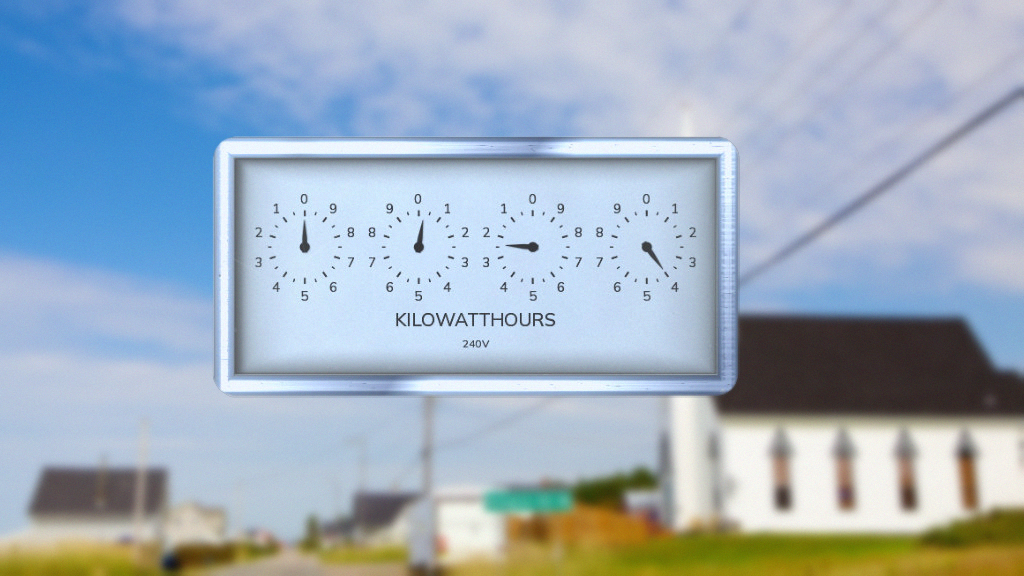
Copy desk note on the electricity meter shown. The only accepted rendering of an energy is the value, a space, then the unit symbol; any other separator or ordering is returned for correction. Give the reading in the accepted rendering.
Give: 24 kWh
